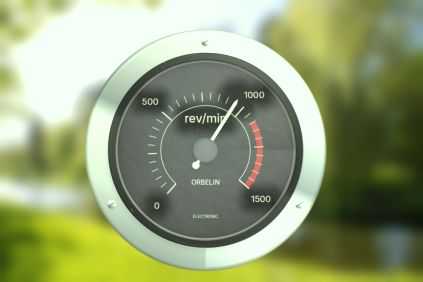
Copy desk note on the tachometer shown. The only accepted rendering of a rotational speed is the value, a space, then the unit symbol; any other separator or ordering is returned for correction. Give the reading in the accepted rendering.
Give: 950 rpm
